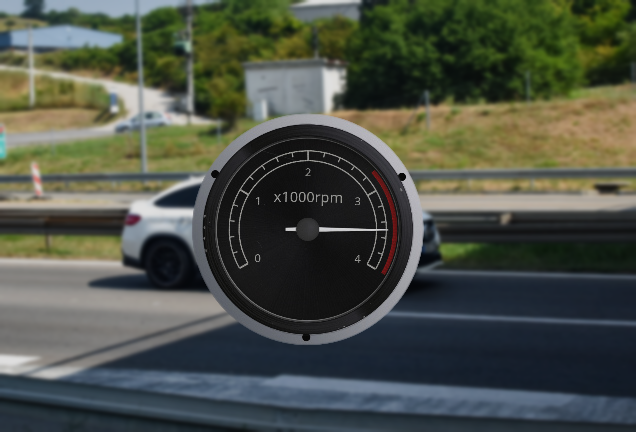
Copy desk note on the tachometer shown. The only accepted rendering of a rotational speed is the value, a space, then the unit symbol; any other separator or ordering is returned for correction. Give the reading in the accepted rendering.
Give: 3500 rpm
